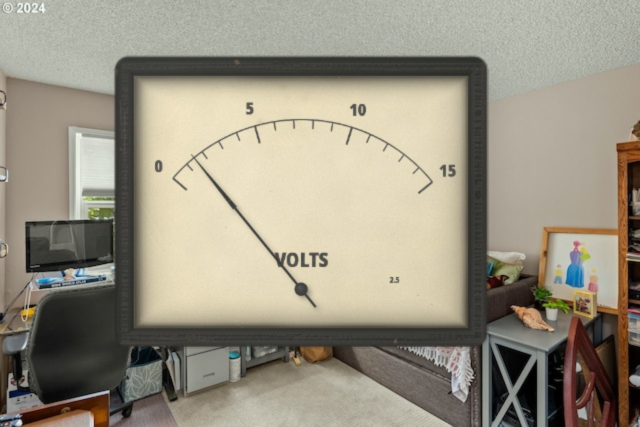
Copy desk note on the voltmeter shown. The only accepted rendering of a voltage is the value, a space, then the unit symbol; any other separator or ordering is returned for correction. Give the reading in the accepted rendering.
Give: 1.5 V
